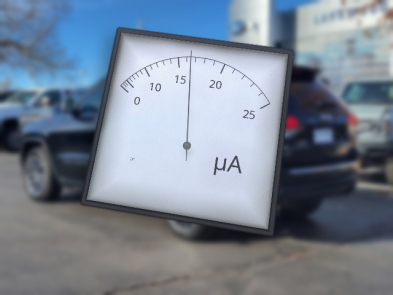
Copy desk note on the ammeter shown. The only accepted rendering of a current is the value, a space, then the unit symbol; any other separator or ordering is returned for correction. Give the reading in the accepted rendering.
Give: 16.5 µA
